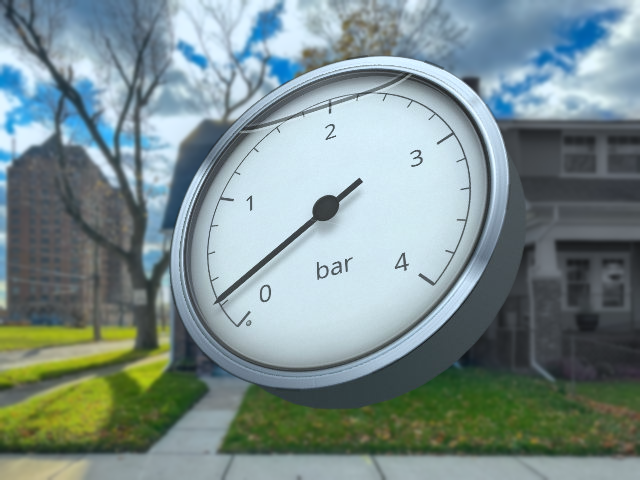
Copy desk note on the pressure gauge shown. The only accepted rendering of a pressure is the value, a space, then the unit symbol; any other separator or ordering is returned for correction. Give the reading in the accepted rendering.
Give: 0.2 bar
